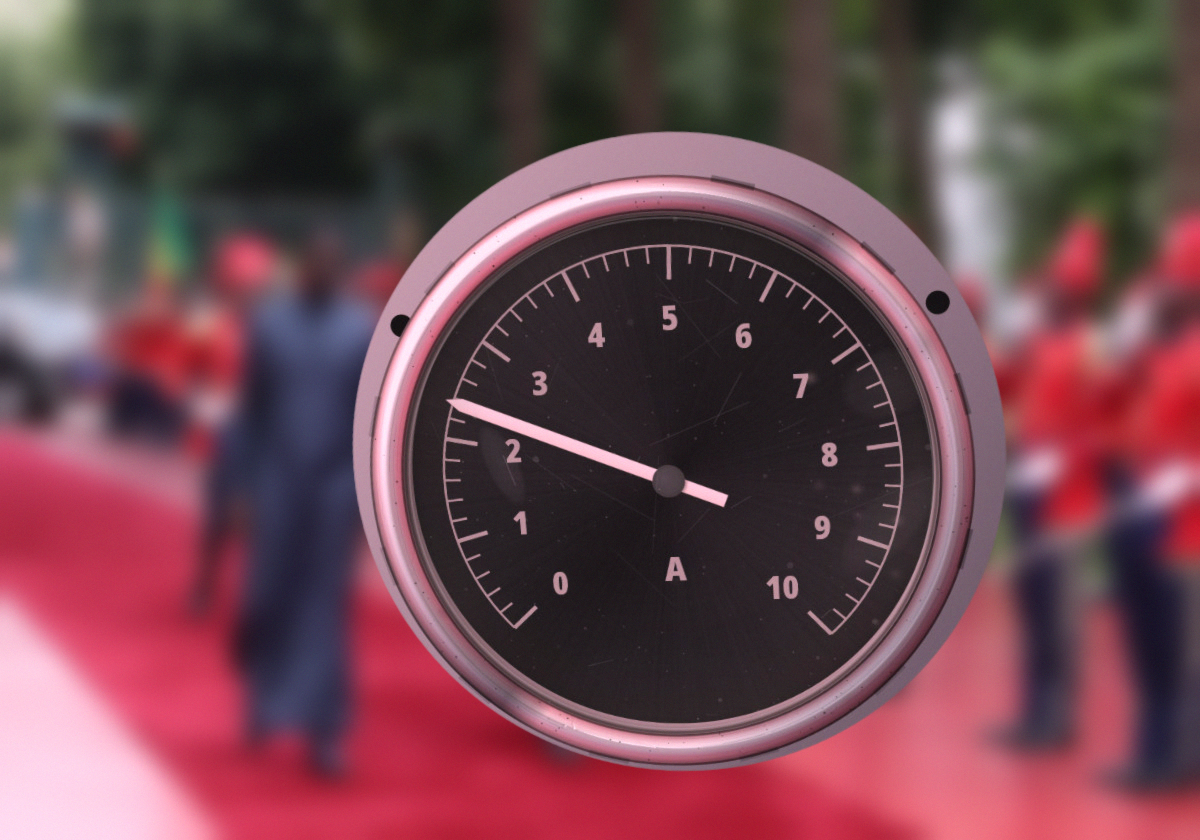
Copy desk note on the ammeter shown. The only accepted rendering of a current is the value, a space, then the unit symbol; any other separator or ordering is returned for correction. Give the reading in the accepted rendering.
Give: 2.4 A
